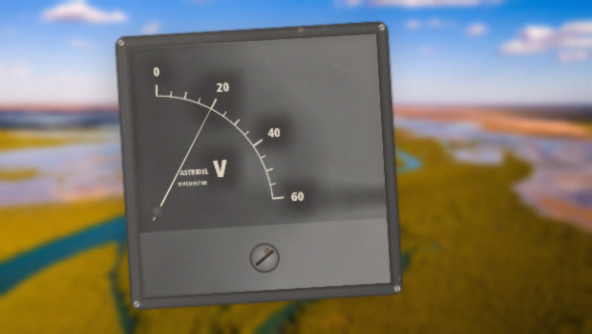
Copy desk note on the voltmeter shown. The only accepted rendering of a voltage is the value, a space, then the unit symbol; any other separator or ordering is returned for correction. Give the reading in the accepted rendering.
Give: 20 V
